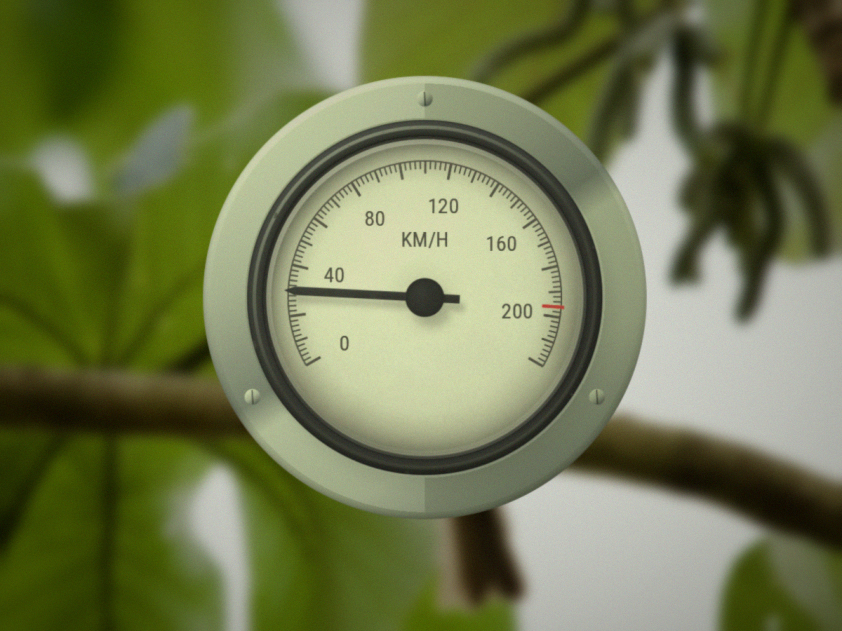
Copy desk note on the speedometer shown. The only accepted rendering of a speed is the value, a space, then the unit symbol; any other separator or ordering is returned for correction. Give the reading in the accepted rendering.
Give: 30 km/h
